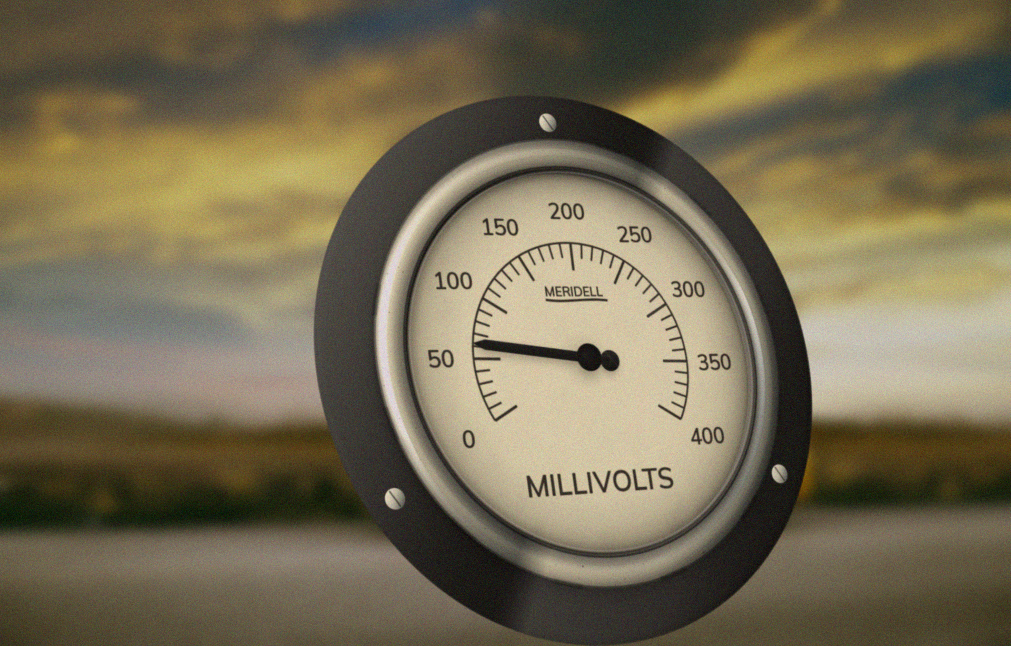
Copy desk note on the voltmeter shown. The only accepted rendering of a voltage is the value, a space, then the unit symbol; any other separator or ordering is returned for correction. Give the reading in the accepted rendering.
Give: 60 mV
